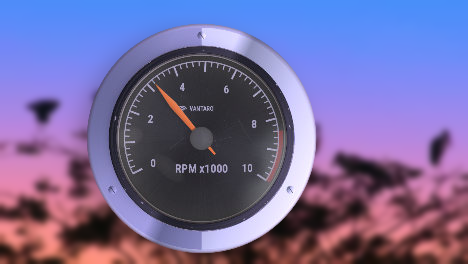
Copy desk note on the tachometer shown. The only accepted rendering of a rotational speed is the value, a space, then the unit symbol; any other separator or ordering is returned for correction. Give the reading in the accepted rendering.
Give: 3200 rpm
